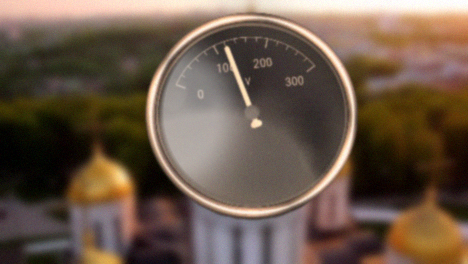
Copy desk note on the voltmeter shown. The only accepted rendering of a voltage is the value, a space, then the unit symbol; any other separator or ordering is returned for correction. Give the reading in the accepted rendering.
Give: 120 V
